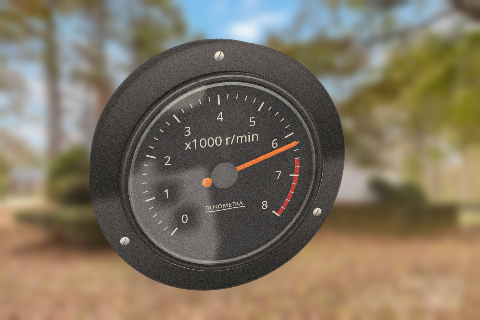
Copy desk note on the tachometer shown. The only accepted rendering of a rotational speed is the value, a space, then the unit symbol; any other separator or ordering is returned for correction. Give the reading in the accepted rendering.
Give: 6200 rpm
